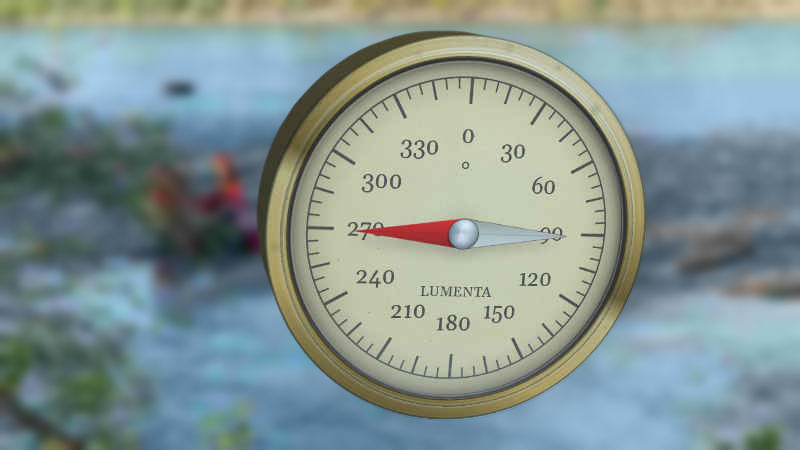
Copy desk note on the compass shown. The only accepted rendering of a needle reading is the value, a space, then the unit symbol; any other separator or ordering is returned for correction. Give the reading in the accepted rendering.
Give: 270 °
